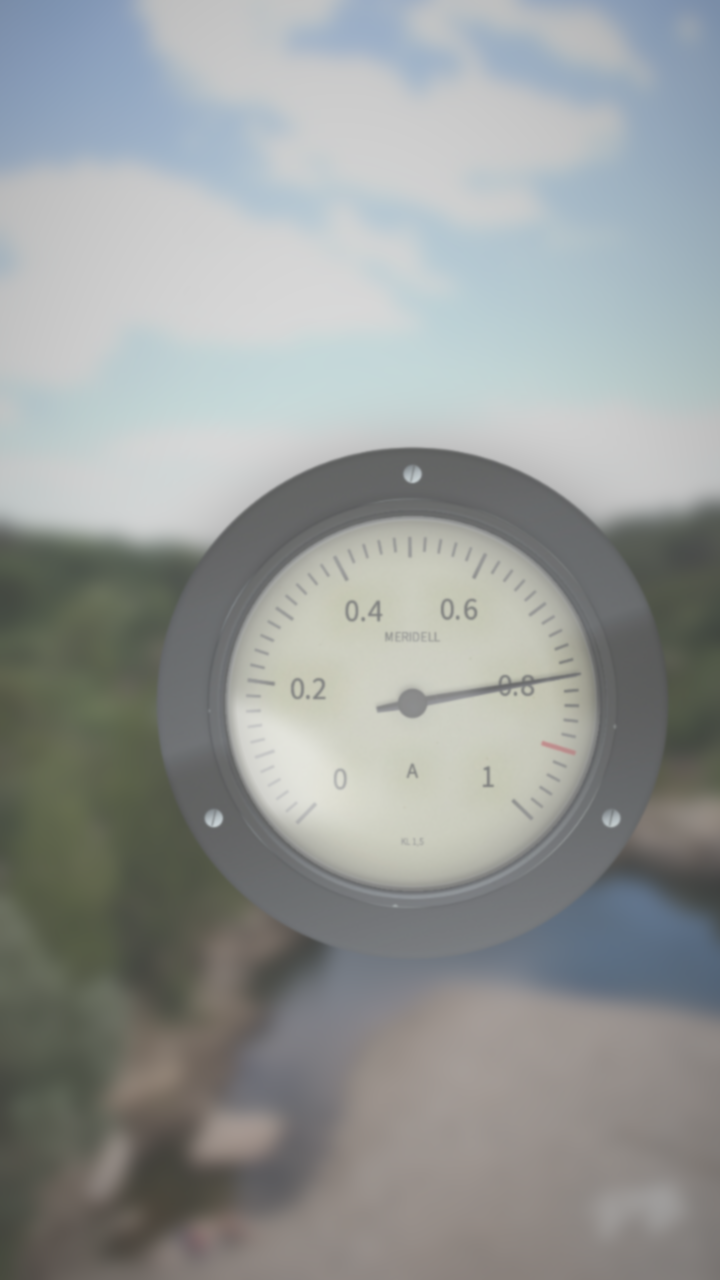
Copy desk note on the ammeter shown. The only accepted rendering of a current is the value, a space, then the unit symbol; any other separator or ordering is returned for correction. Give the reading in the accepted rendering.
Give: 0.8 A
